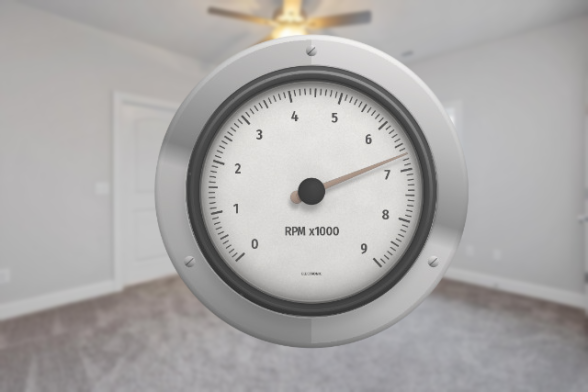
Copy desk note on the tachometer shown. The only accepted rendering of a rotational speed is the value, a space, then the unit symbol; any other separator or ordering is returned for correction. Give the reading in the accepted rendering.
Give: 6700 rpm
